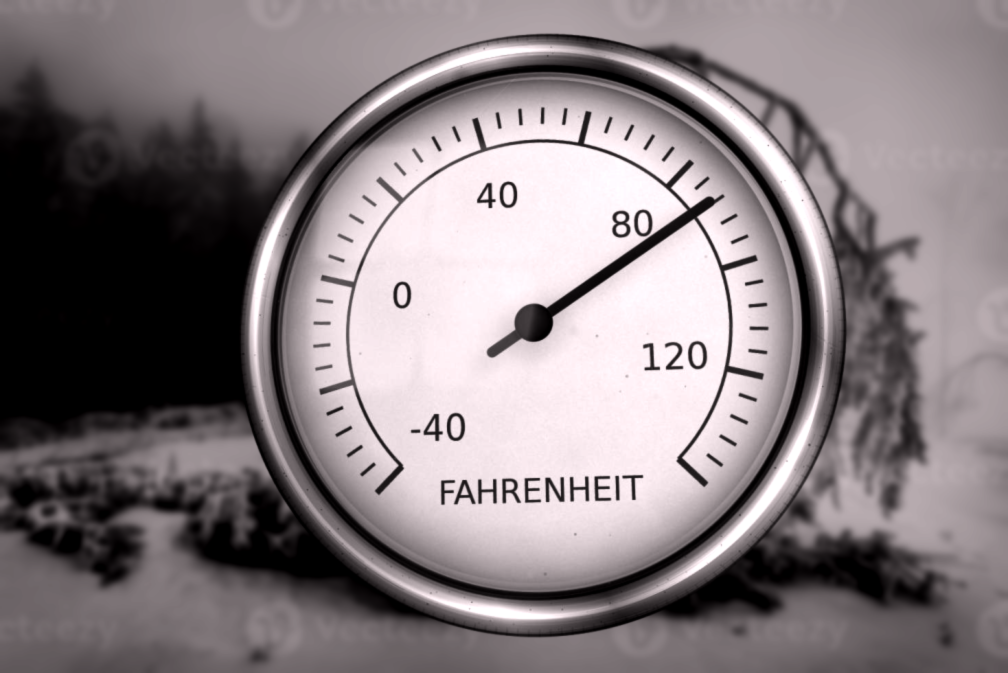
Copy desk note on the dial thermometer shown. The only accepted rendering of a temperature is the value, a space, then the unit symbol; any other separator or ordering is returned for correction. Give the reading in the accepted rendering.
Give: 88 °F
